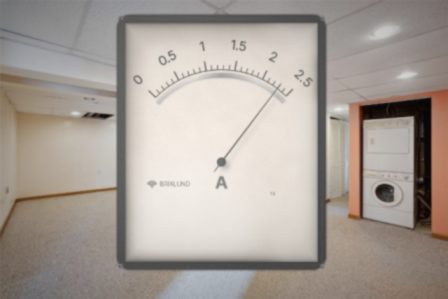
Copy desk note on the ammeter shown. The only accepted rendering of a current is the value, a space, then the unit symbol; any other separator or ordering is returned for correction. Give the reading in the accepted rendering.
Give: 2.3 A
